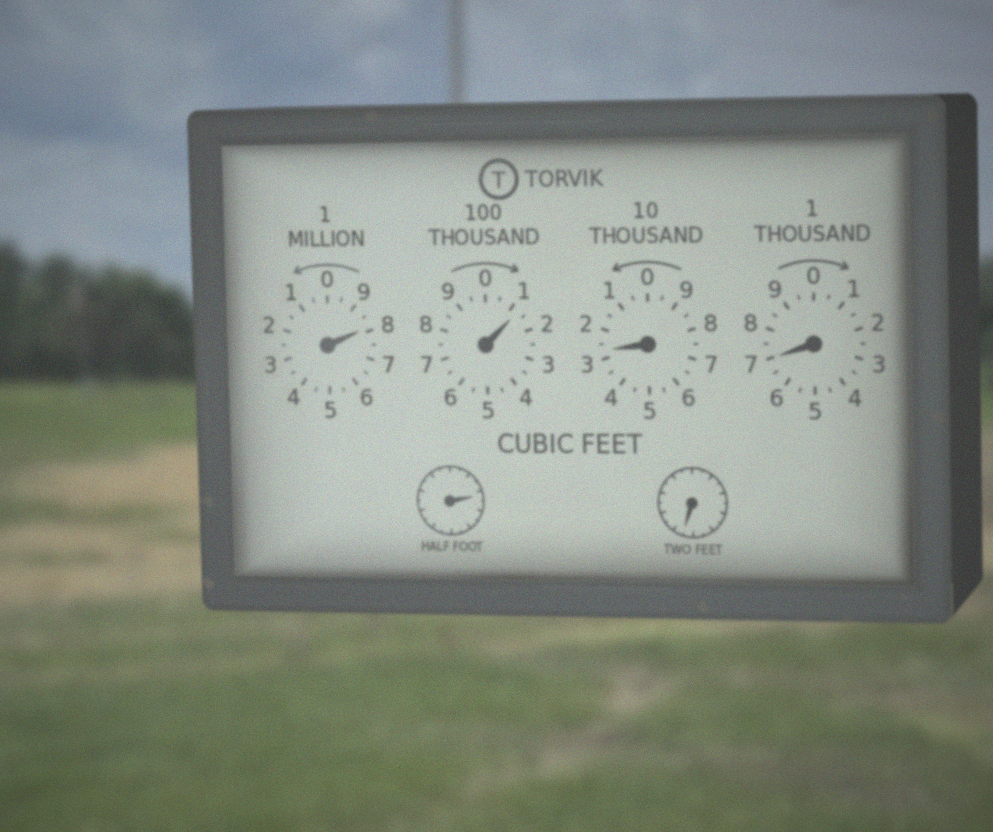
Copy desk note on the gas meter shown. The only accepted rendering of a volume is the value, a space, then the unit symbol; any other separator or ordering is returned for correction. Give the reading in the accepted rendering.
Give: 812700 ft³
